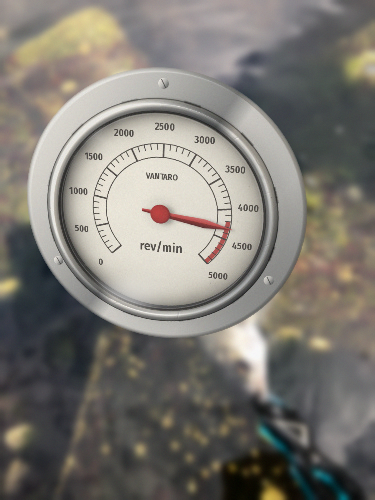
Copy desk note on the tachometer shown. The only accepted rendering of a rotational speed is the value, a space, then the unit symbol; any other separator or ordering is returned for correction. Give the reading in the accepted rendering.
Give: 4300 rpm
